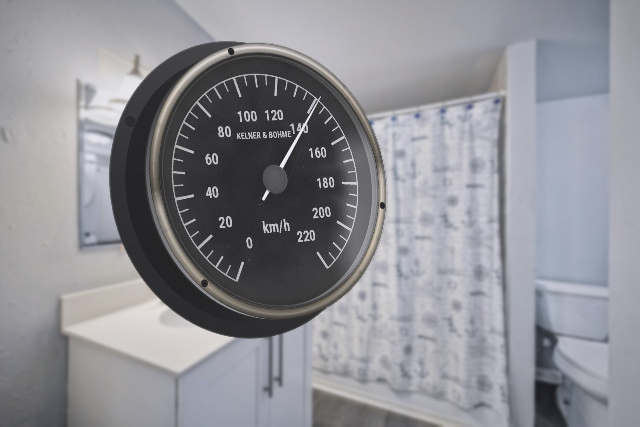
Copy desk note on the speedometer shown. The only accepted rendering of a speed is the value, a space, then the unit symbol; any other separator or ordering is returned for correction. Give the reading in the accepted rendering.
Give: 140 km/h
